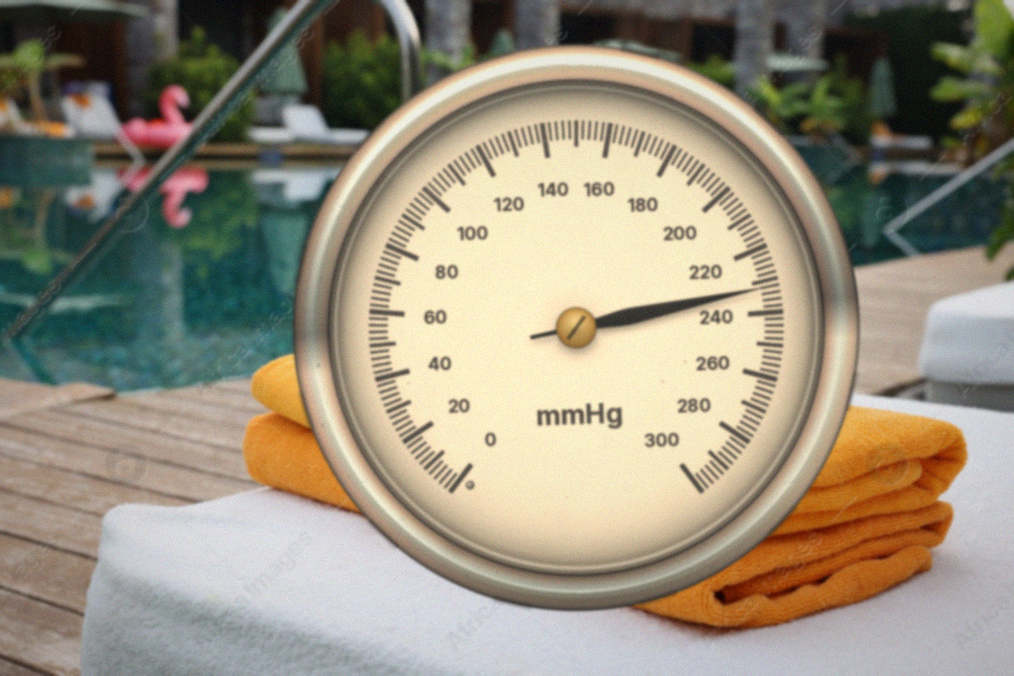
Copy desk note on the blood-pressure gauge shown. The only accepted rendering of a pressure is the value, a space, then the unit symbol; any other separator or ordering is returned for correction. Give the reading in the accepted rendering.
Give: 232 mmHg
